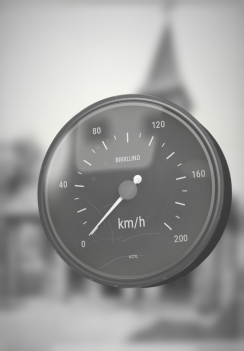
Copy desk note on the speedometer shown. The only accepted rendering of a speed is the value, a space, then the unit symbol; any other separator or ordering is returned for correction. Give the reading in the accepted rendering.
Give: 0 km/h
